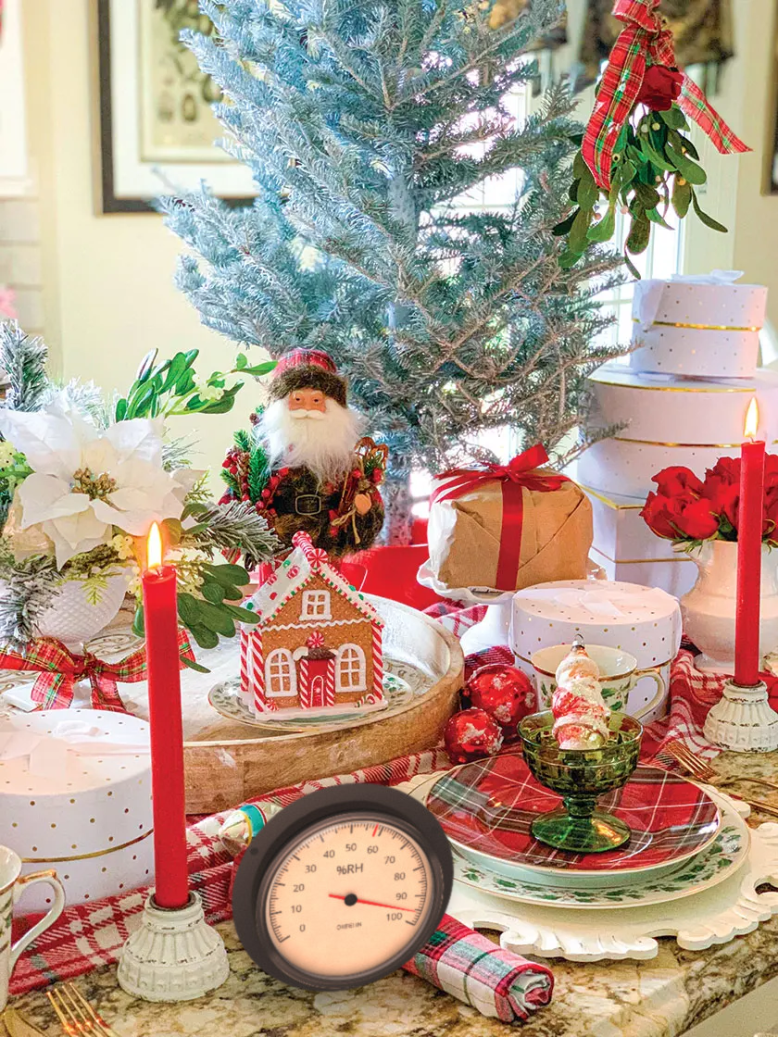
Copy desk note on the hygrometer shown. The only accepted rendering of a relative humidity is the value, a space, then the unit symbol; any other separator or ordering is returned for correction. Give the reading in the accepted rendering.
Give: 95 %
